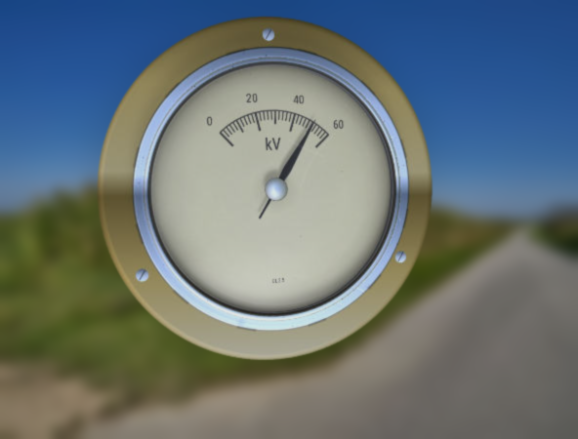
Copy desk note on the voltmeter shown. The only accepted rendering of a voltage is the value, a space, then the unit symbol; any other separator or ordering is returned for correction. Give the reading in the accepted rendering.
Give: 50 kV
